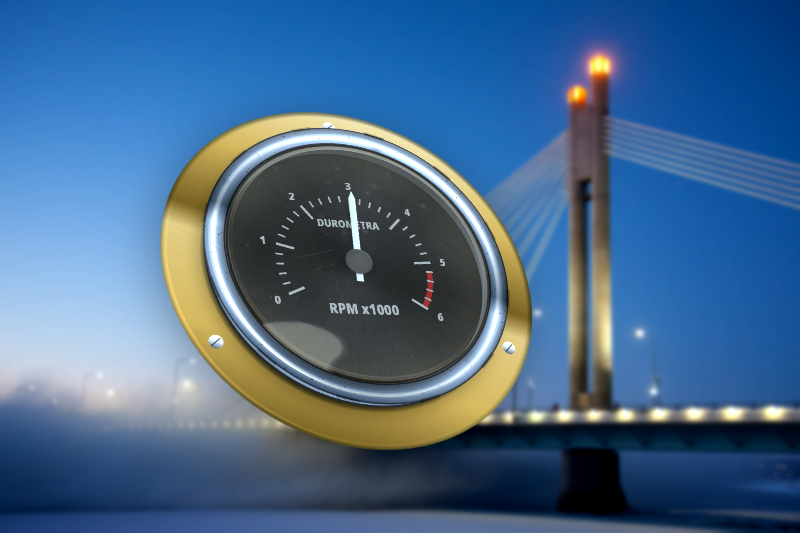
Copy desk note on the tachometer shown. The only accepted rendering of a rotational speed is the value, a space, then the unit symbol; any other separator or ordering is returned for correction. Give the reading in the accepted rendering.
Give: 3000 rpm
